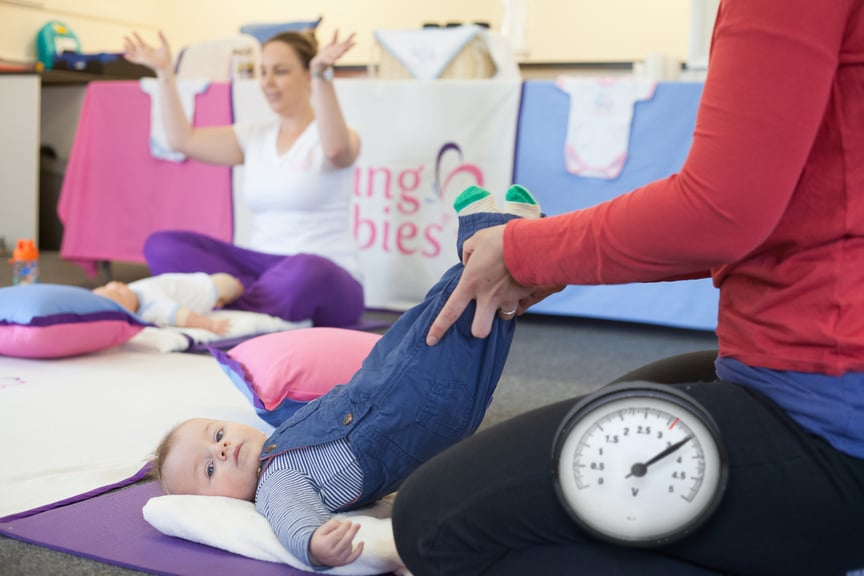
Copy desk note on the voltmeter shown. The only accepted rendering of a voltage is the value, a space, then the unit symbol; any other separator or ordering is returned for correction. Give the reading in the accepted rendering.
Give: 3.5 V
